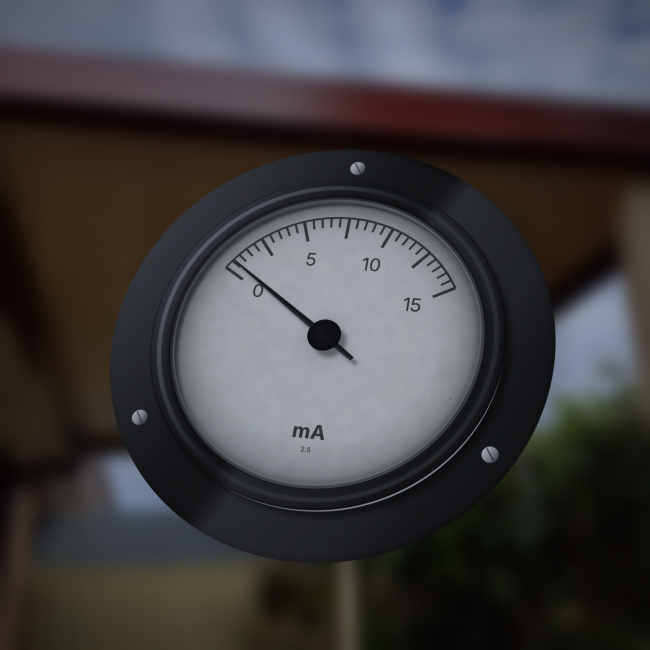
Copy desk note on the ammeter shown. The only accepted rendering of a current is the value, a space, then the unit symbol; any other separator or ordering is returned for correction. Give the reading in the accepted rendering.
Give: 0.5 mA
